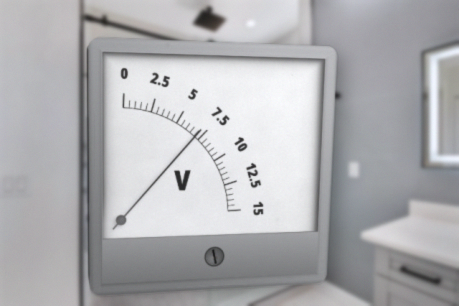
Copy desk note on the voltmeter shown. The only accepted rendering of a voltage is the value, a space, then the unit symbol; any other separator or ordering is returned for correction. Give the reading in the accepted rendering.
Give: 7 V
